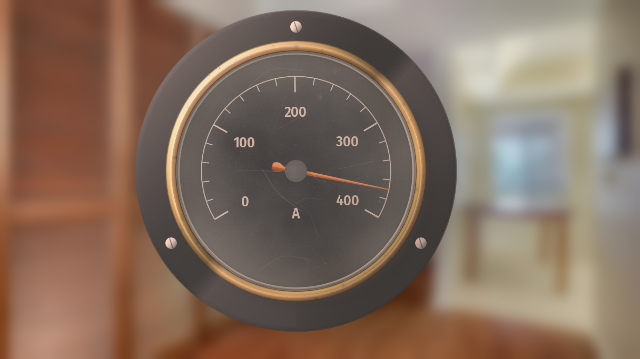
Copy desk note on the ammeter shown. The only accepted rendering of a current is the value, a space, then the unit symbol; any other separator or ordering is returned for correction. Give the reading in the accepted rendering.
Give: 370 A
